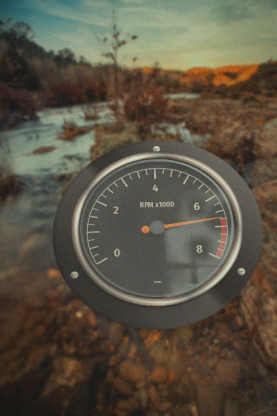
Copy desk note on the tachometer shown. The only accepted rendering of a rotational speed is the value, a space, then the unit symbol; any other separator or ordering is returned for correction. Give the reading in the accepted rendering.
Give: 6750 rpm
